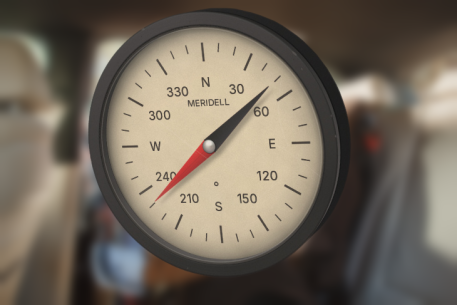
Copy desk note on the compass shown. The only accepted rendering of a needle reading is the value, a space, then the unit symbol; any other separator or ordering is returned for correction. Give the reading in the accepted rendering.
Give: 230 °
